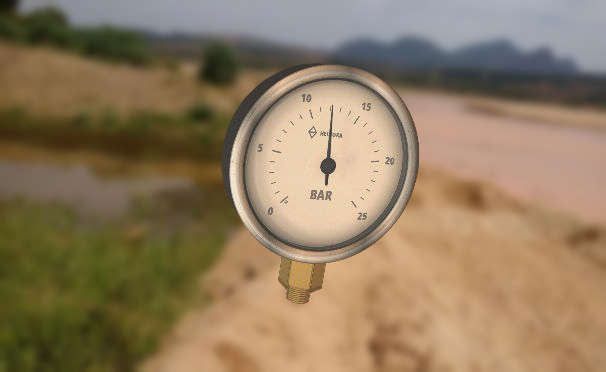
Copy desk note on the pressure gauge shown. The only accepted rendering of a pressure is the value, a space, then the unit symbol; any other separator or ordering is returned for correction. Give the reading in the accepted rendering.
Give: 12 bar
